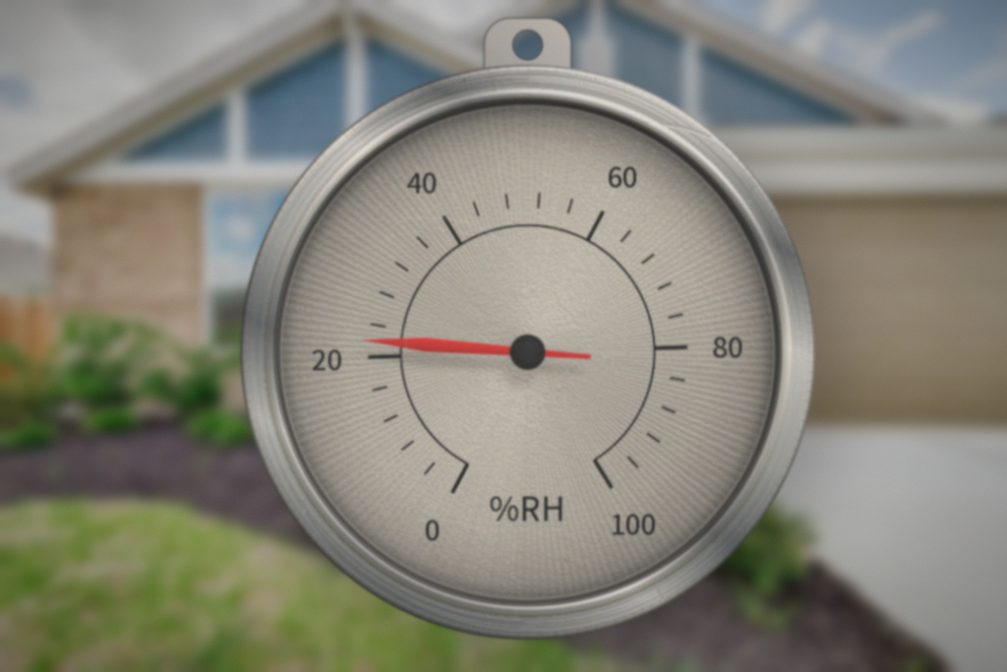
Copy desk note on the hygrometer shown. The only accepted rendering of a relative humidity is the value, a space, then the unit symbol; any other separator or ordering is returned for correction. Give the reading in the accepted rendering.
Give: 22 %
